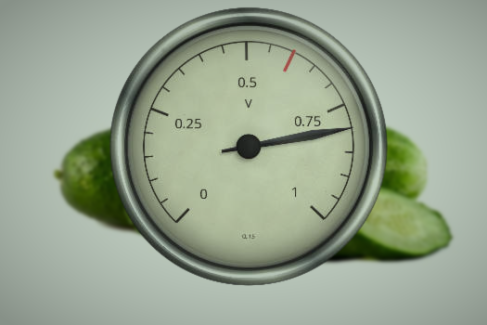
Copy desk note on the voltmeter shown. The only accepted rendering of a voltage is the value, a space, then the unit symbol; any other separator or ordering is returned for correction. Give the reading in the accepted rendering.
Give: 0.8 V
